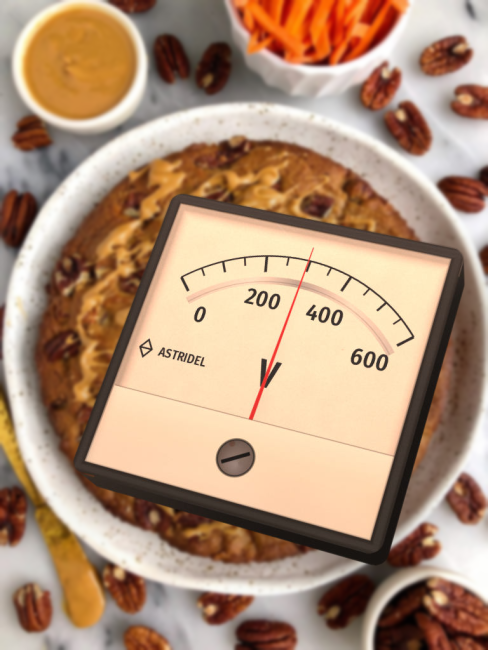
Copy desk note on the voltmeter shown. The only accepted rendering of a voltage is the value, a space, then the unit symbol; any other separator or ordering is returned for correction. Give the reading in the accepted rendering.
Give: 300 V
